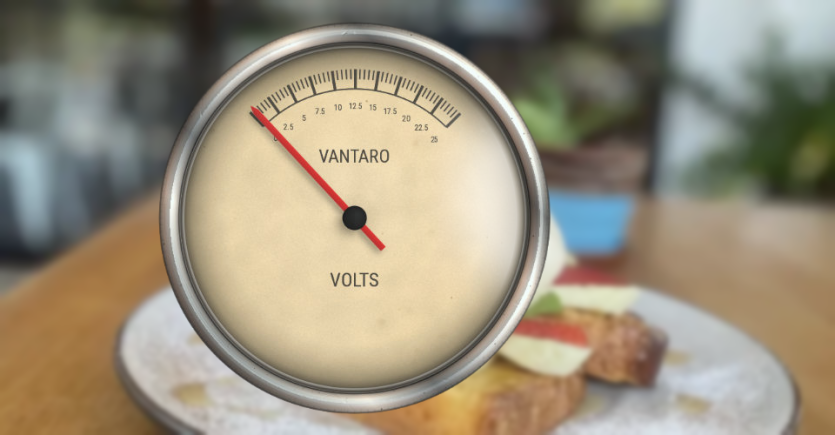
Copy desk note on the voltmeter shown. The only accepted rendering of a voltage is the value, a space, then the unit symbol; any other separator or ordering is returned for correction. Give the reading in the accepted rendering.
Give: 0.5 V
